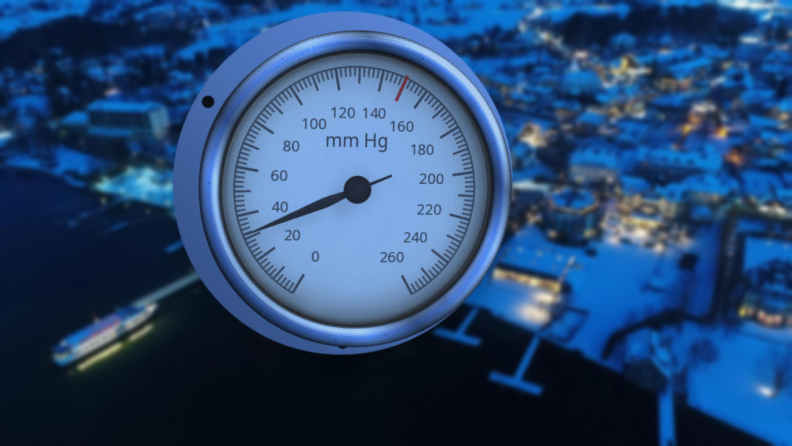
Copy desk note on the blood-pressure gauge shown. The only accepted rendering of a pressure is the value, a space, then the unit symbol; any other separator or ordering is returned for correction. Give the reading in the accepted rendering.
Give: 32 mmHg
